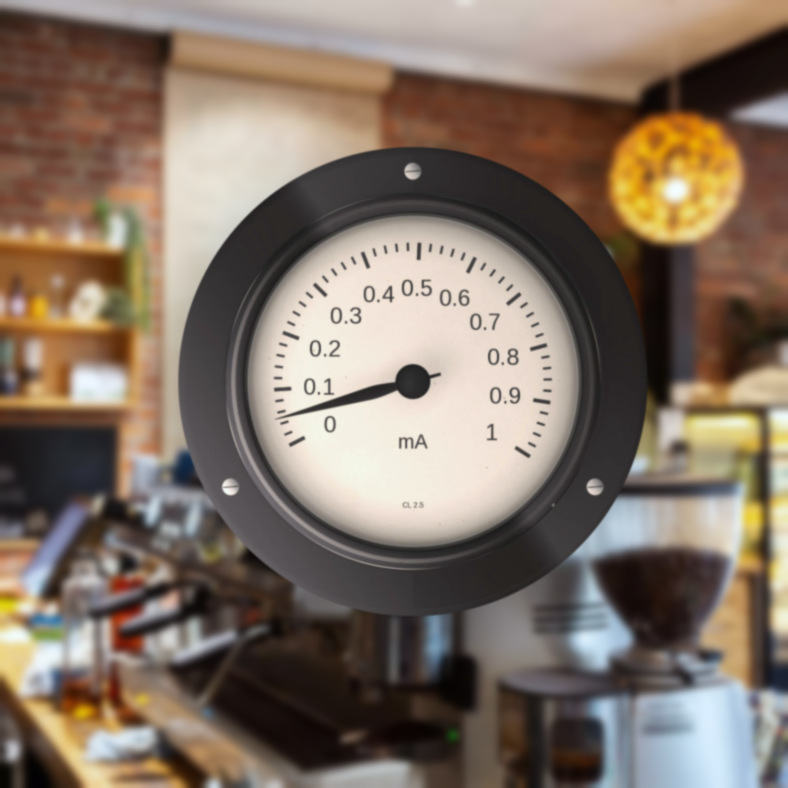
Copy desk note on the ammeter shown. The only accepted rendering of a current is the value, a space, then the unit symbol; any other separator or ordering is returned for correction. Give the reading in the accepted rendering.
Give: 0.05 mA
